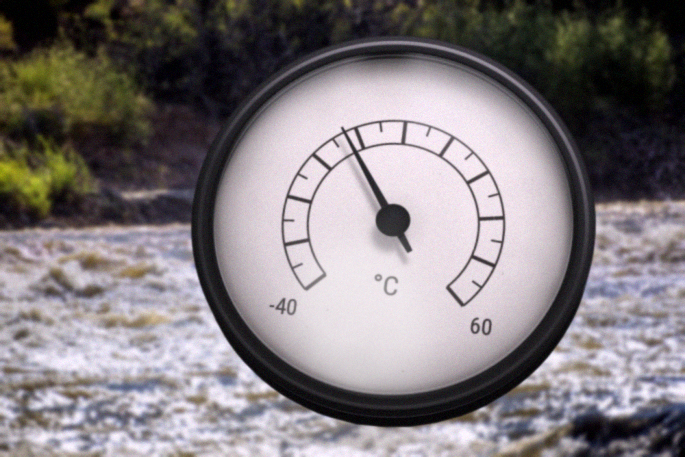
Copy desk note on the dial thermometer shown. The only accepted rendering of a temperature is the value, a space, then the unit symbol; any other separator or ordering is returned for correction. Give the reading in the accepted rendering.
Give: -2.5 °C
